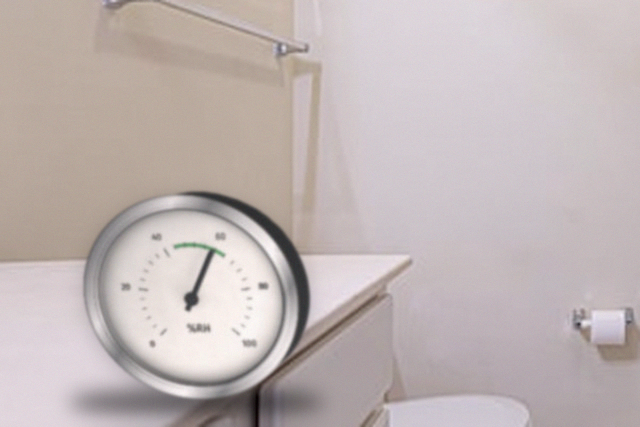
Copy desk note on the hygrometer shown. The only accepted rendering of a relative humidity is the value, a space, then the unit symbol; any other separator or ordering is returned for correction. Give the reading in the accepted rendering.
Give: 60 %
